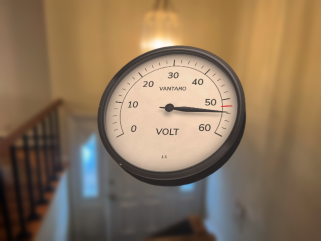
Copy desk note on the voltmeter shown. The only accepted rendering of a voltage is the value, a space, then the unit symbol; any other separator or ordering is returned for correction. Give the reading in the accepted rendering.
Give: 54 V
